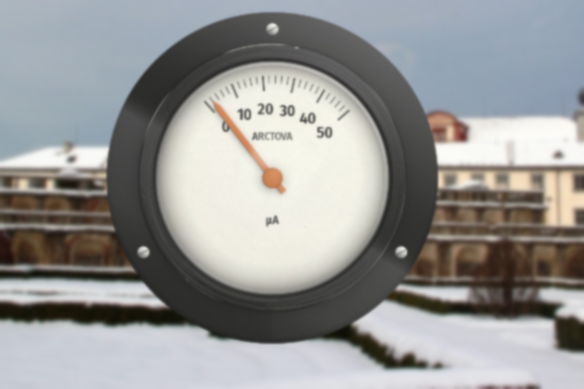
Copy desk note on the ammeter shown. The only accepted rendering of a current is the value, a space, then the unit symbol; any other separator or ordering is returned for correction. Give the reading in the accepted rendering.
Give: 2 µA
